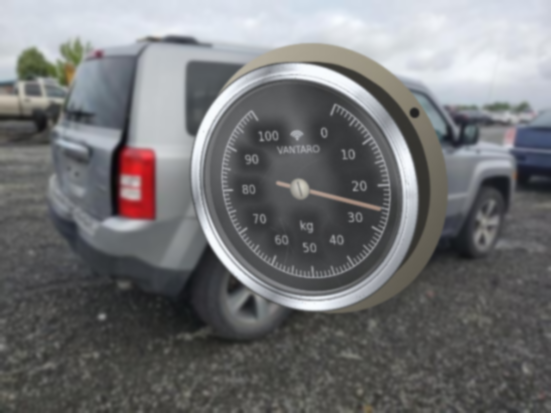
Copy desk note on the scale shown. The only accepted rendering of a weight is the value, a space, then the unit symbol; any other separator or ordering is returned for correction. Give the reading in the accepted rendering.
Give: 25 kg
